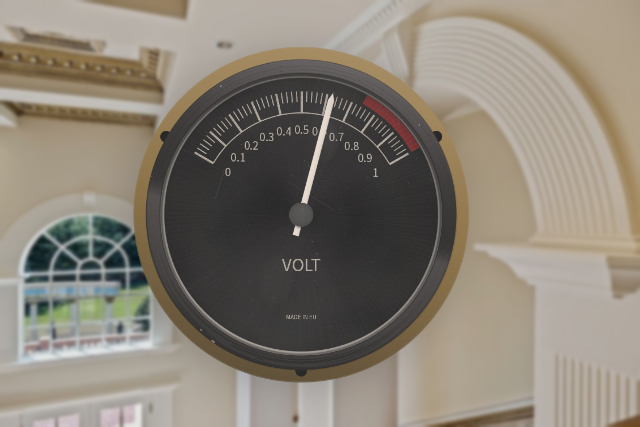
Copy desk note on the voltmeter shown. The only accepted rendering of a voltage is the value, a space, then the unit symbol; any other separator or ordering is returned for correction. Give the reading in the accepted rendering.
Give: 0.62 V
